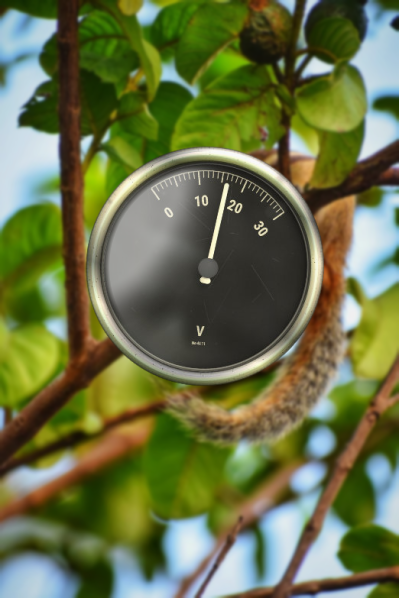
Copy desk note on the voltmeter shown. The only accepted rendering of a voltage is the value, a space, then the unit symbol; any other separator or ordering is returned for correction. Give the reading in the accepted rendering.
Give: 16 V
